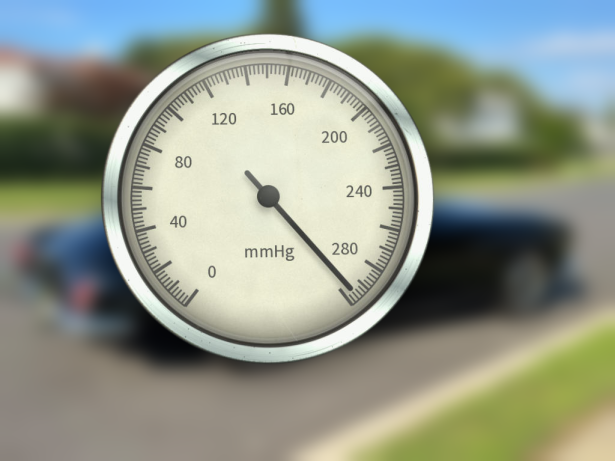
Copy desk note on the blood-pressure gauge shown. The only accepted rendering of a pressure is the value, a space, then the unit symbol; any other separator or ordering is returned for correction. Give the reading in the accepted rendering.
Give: 296 mmHg
